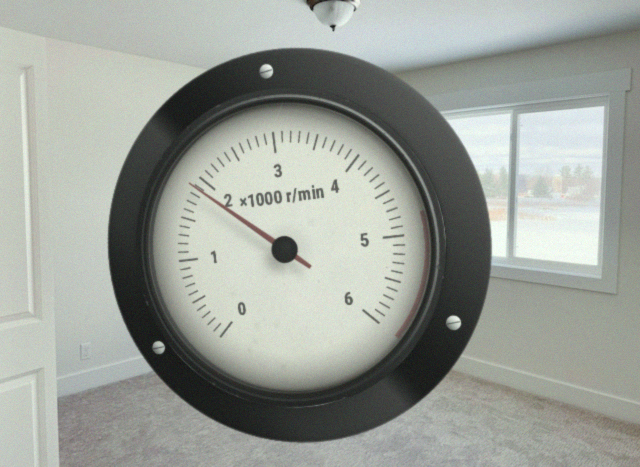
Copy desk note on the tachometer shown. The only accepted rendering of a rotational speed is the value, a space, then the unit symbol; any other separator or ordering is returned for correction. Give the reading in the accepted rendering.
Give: 1900 rpm
